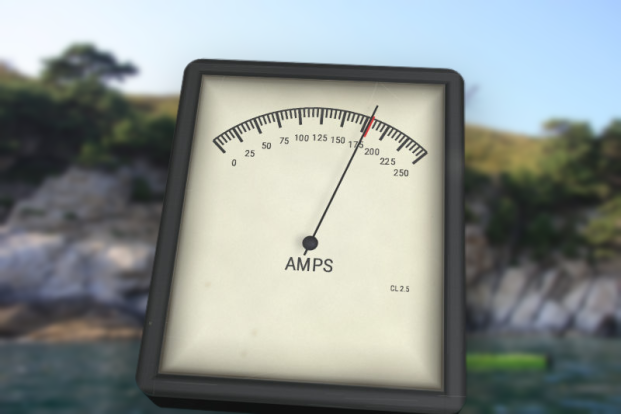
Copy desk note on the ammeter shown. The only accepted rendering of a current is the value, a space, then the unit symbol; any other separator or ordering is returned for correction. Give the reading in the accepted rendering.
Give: 180 A
